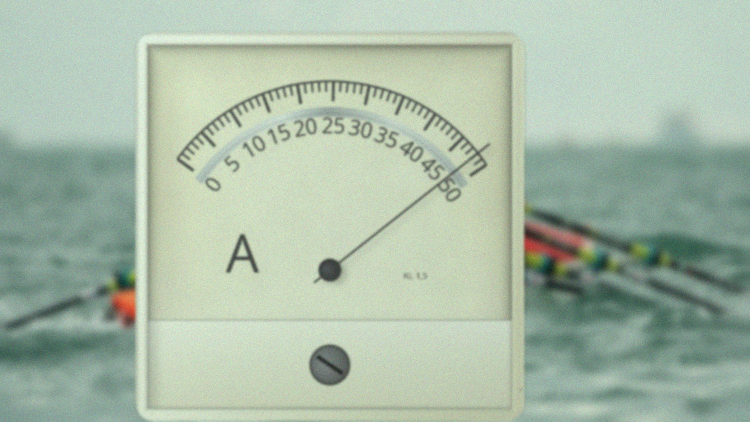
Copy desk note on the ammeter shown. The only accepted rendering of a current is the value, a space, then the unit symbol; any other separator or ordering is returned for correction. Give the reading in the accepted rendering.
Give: 48 A
